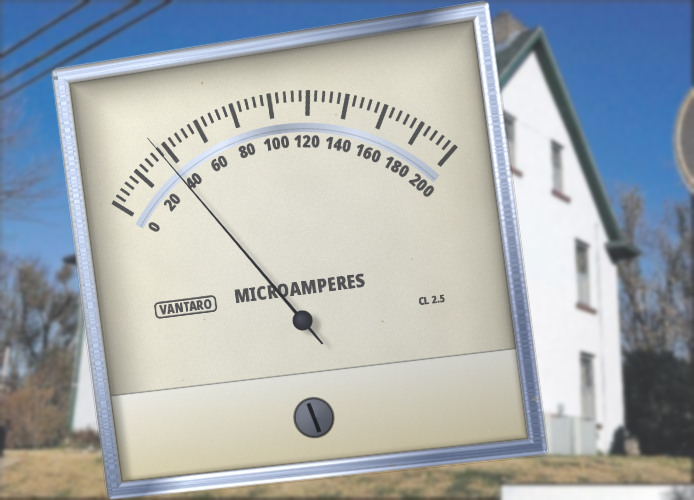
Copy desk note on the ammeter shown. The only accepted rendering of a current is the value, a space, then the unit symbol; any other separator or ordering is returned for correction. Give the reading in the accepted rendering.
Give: 36 µA
